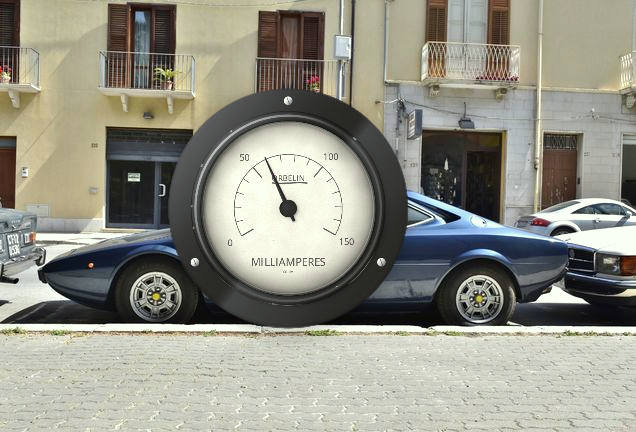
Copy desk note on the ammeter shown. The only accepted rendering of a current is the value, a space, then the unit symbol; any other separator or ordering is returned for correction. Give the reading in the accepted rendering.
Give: 60 mA
